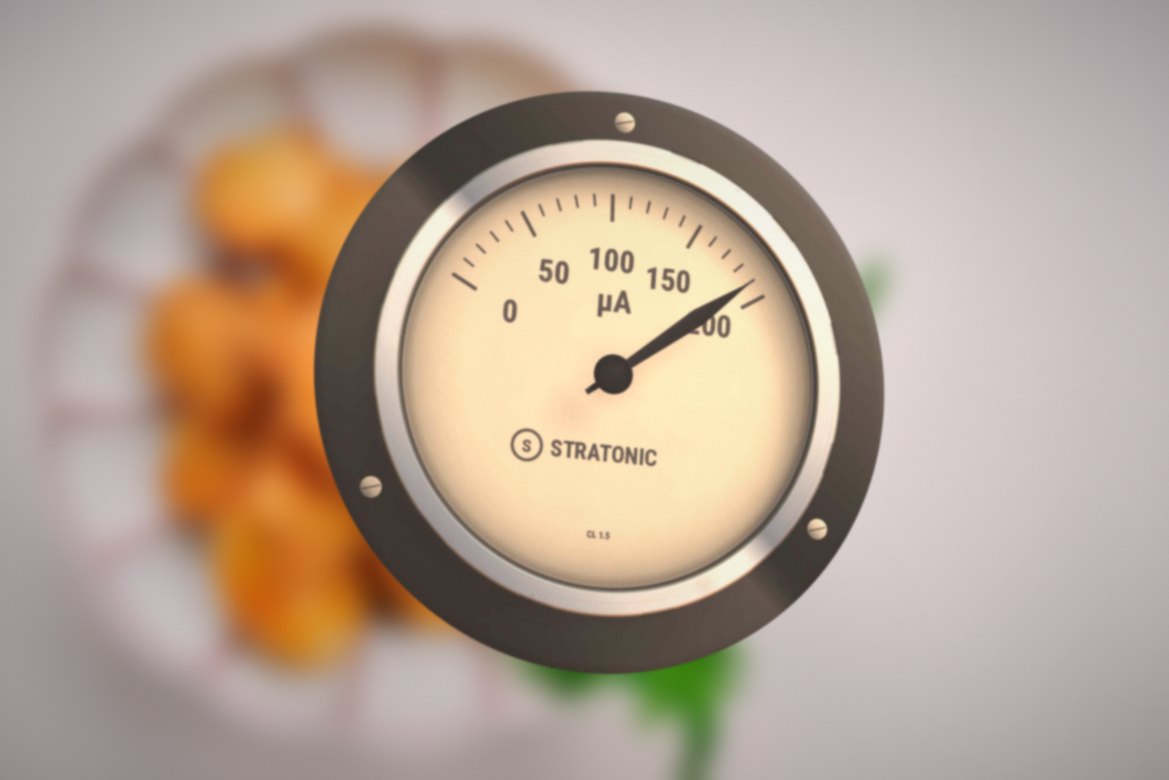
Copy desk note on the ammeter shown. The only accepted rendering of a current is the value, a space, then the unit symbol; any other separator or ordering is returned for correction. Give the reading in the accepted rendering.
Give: 190 µA
